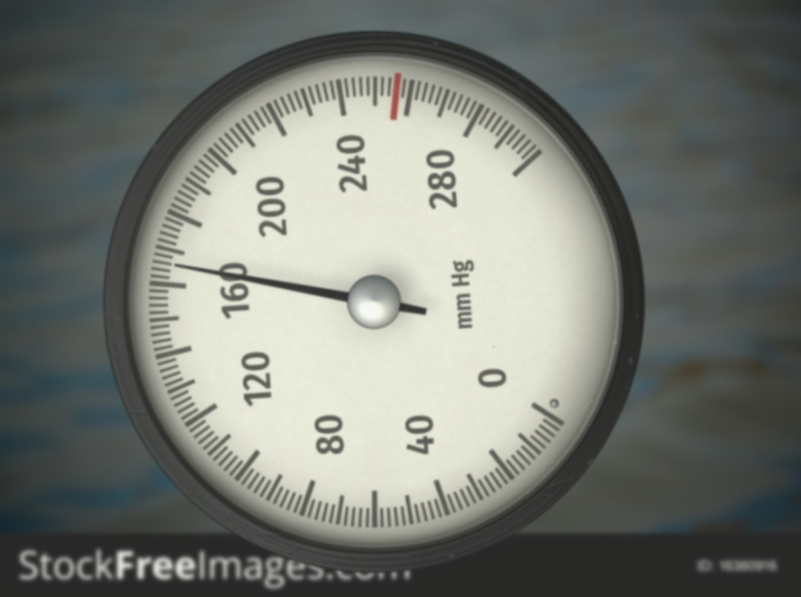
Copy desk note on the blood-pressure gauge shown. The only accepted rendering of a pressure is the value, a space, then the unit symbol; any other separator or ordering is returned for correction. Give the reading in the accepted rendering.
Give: 166 mmHg
